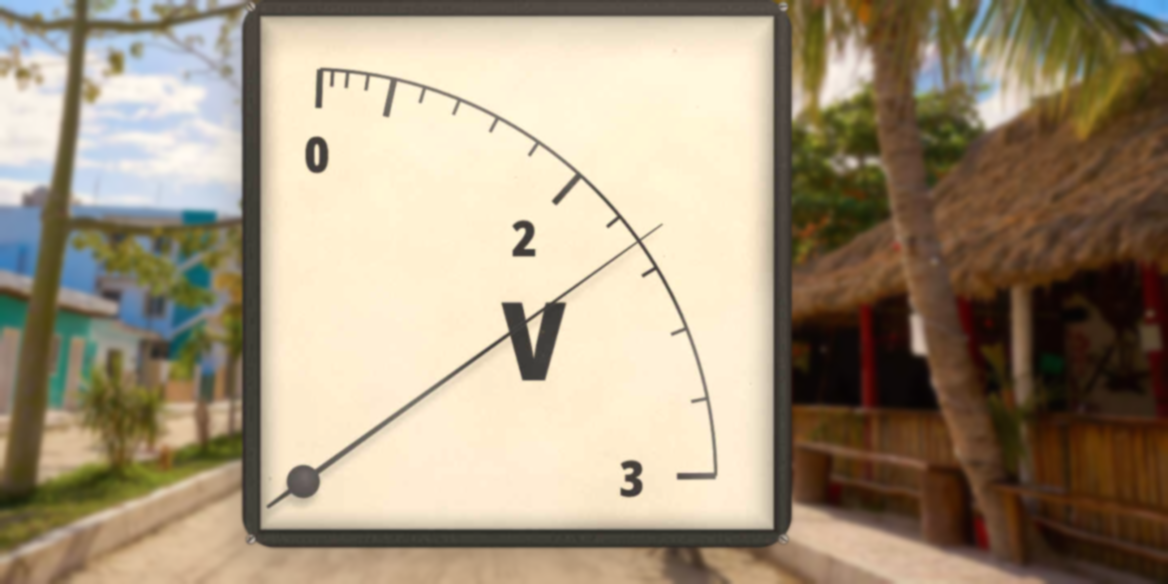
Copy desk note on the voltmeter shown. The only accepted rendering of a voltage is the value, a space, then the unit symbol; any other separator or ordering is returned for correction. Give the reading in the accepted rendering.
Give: 2.3 V
